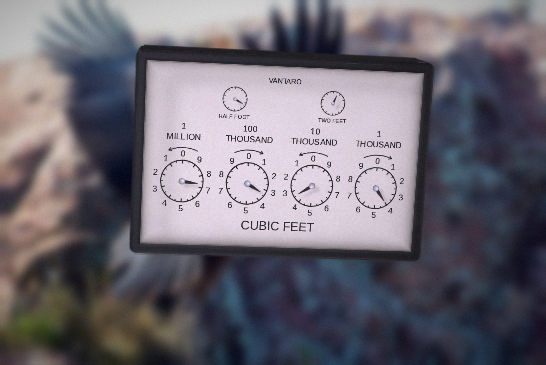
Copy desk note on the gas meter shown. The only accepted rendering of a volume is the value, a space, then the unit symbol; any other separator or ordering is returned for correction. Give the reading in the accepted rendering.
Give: 733400 ft³
